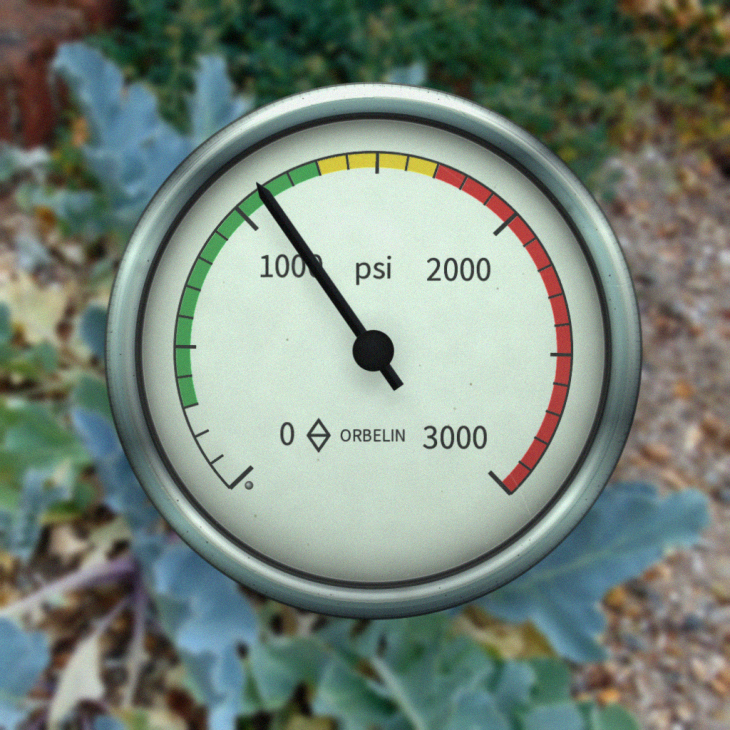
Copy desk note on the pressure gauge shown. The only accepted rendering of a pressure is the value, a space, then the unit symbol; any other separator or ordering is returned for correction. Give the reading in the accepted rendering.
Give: 1100 psi
